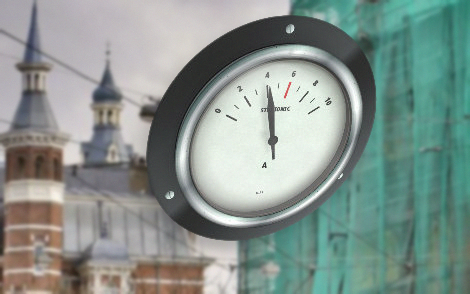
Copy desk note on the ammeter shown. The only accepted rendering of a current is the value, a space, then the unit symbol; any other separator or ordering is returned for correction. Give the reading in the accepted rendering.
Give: 4 A
